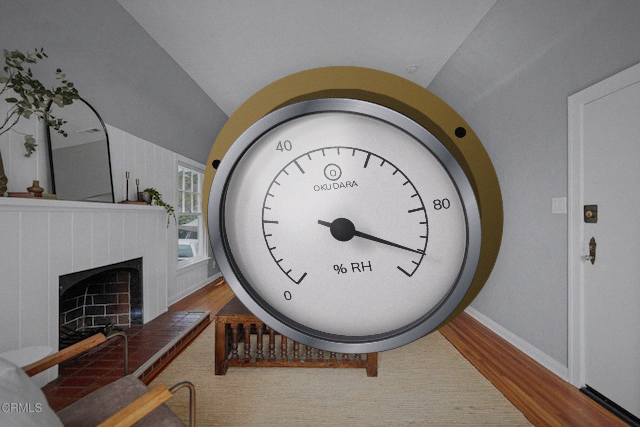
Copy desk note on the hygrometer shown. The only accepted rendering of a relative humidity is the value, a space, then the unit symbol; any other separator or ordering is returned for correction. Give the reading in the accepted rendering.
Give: 92 %
